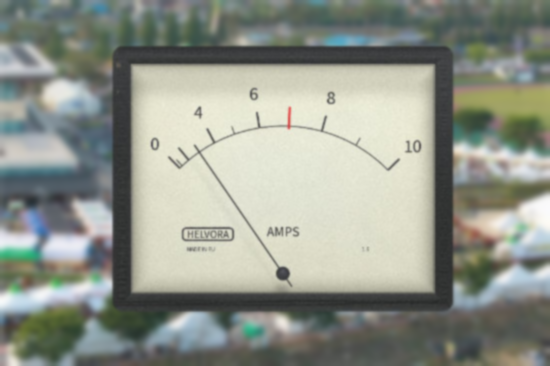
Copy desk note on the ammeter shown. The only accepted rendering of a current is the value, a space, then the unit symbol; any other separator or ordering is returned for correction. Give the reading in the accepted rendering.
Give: 3 A
